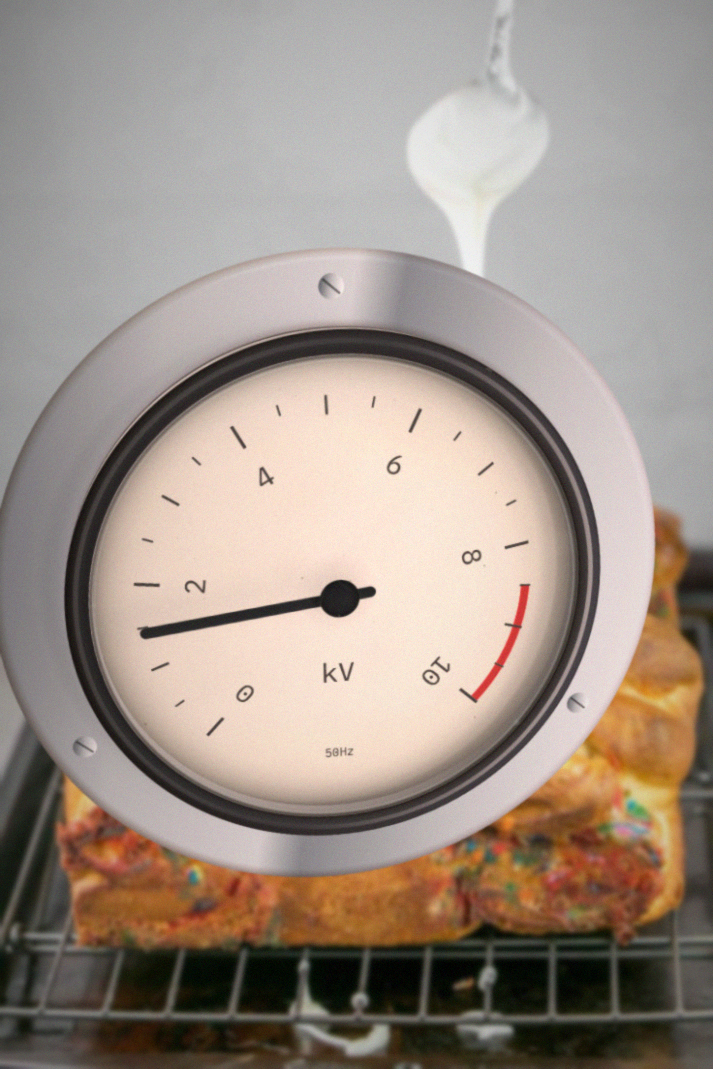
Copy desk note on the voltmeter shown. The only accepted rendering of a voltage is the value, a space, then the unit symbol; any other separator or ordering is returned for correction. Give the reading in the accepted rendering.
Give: 1.5 kV
